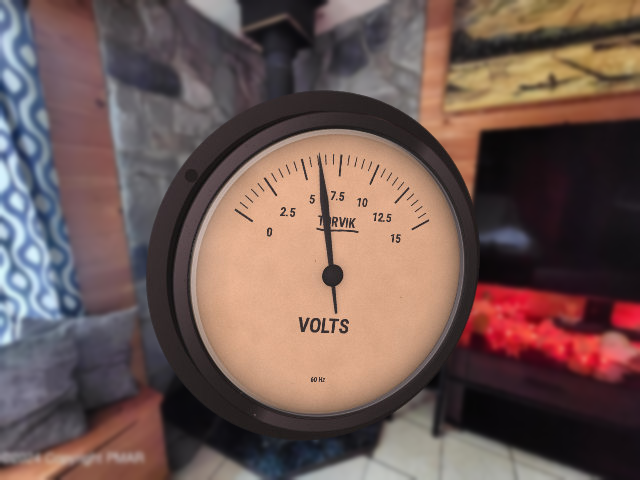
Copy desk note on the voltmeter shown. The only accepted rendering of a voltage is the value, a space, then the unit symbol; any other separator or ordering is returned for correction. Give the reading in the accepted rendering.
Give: 6 V
